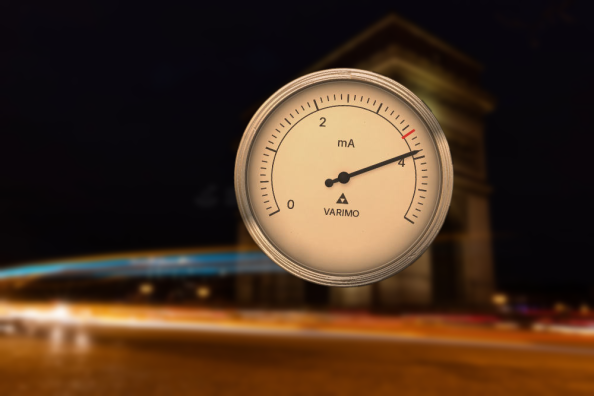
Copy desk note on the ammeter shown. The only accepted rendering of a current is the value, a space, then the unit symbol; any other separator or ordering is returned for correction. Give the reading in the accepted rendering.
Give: 3.9 mA
